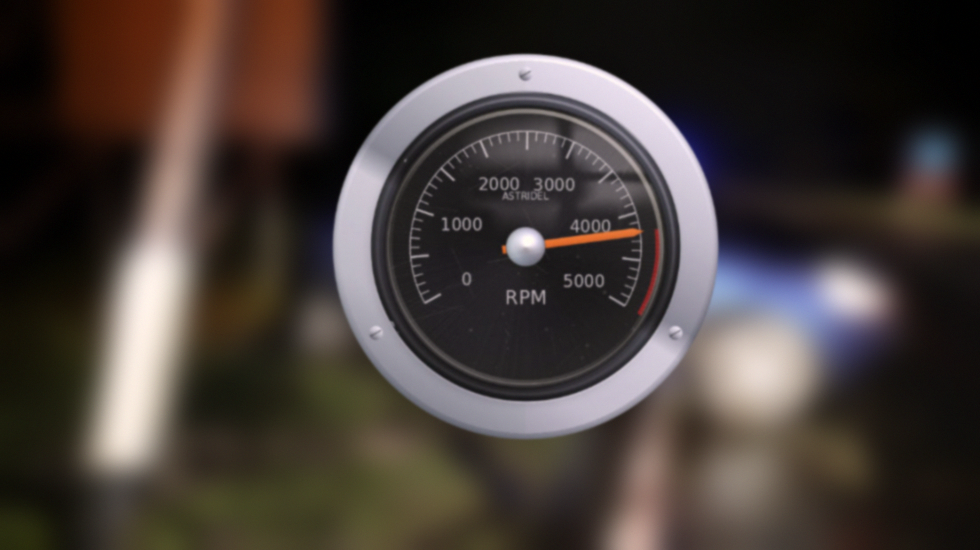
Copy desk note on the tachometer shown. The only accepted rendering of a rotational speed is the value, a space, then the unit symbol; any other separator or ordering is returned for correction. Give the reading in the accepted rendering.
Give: 4200 rpm
